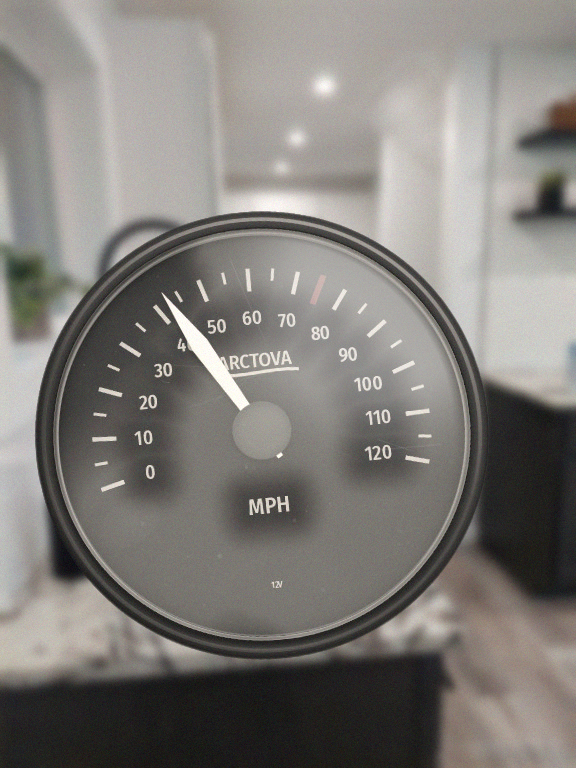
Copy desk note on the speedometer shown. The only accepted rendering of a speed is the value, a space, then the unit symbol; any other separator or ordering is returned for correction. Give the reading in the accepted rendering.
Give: 42.5 mph
